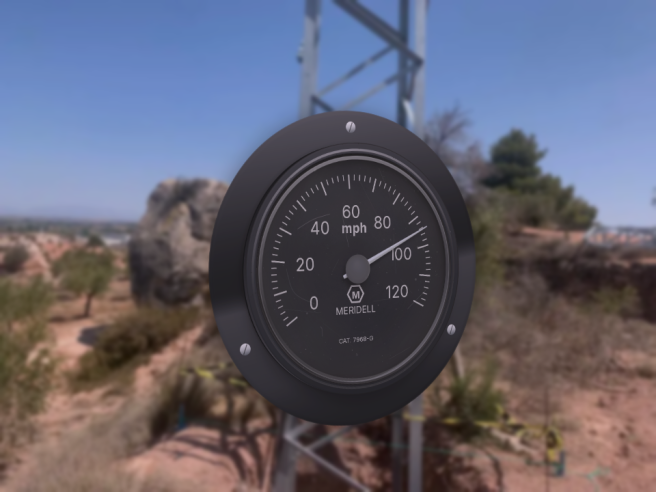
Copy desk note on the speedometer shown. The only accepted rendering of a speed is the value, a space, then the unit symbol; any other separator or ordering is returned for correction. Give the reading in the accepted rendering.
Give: 94 mph
